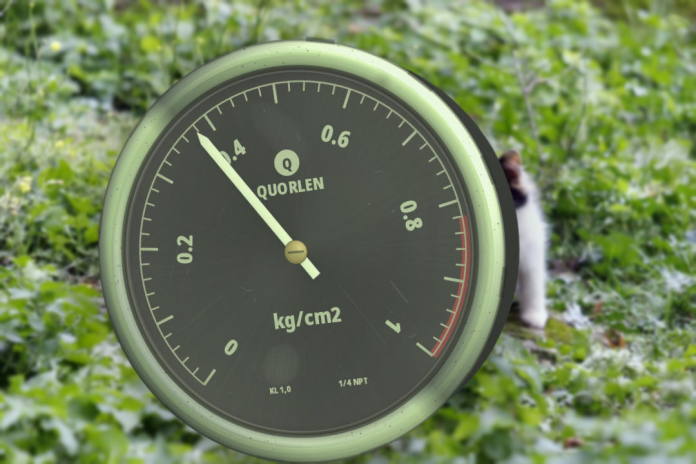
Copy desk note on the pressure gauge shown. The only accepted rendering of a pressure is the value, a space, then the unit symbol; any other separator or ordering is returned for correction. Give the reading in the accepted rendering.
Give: 0.38 kg/cm²
